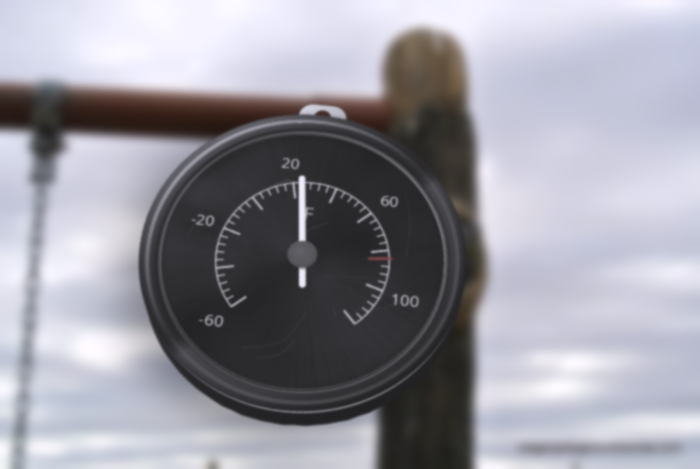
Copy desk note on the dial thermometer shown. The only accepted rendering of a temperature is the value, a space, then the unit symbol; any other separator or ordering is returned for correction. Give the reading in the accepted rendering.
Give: 24 °F
